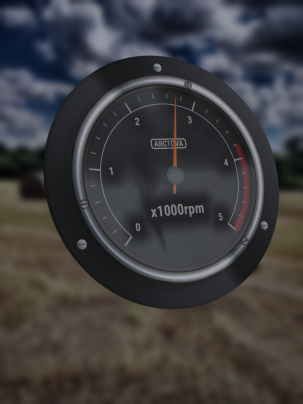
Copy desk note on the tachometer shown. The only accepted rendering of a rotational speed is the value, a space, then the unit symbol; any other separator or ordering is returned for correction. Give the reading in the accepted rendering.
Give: 2700 rpm
